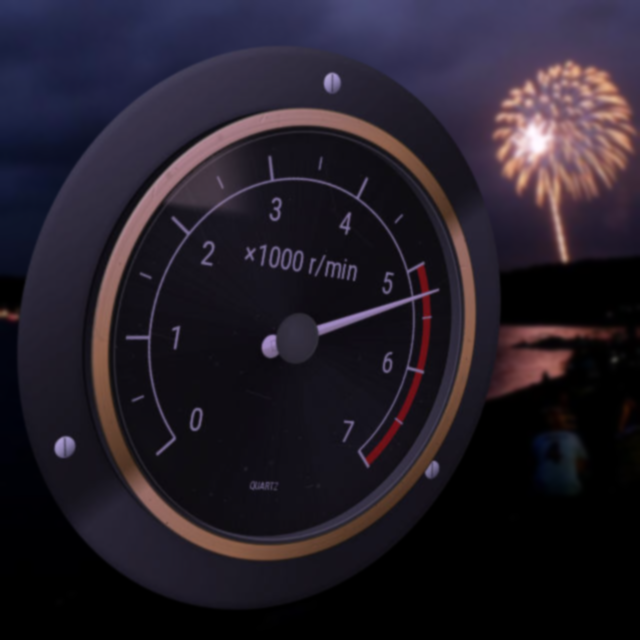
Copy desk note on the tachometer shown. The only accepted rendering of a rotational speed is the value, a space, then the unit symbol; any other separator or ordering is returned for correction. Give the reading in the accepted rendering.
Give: 5250 rpm
